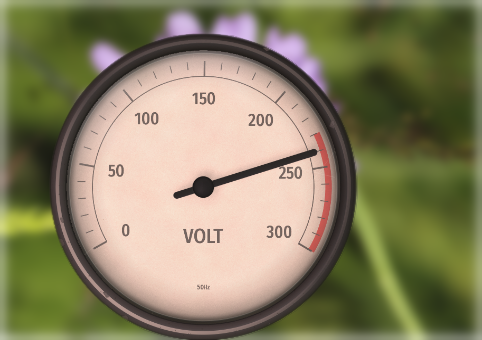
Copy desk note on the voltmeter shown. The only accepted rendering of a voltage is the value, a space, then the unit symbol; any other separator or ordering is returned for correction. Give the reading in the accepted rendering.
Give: 240 V
